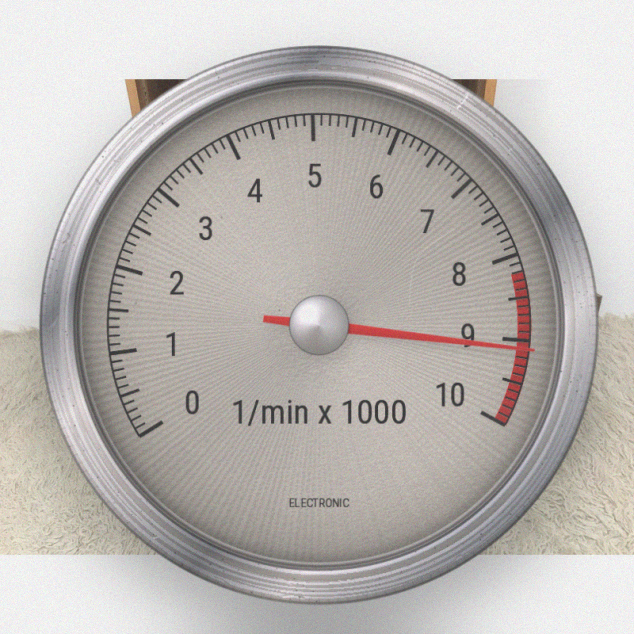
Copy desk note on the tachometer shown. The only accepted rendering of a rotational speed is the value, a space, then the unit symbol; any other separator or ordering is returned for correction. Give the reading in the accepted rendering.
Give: 9100 rpm
